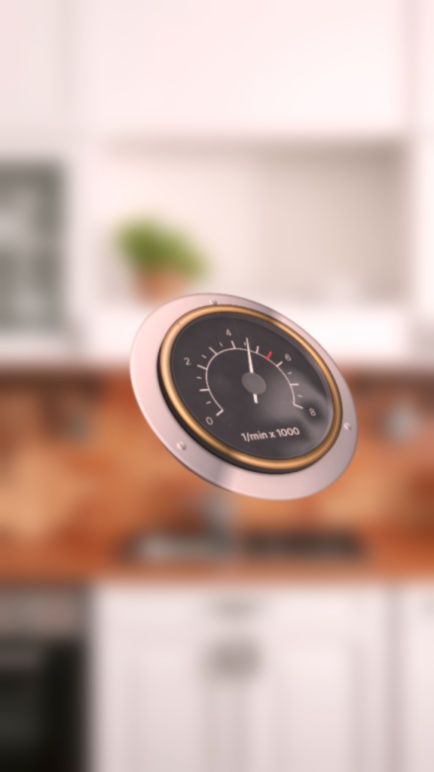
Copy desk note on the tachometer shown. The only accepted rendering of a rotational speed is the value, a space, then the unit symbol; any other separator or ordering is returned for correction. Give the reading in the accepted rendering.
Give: 4500 rpm
